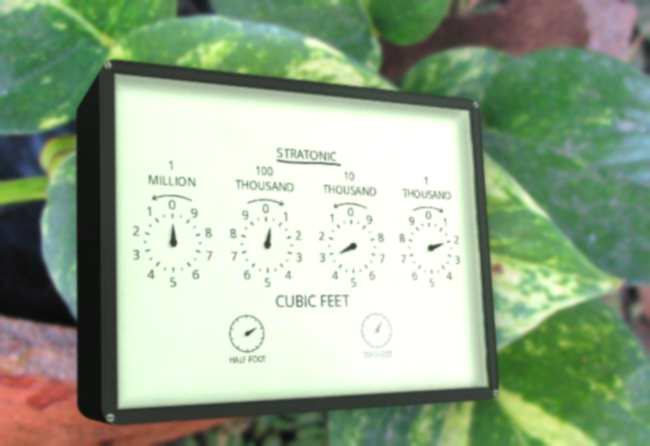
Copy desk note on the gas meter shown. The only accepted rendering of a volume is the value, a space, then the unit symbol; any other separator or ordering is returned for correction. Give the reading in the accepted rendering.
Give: 3200 ft³
